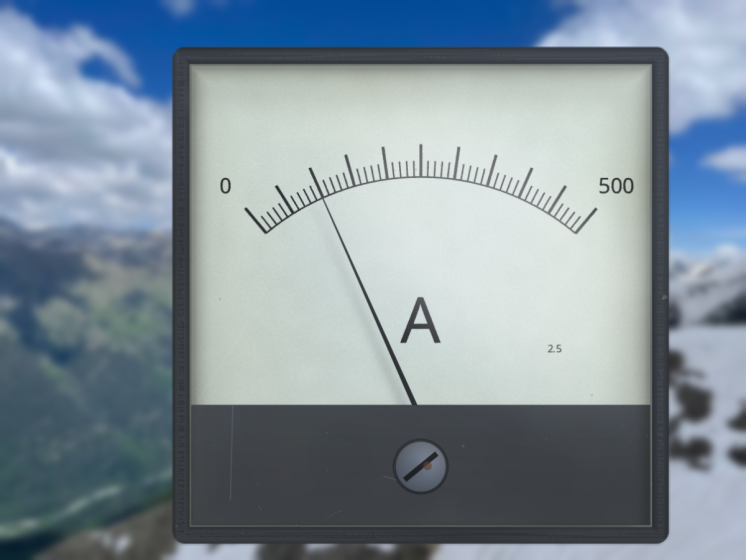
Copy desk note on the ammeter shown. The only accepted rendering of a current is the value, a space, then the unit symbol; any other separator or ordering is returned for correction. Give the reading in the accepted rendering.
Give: 100 A
